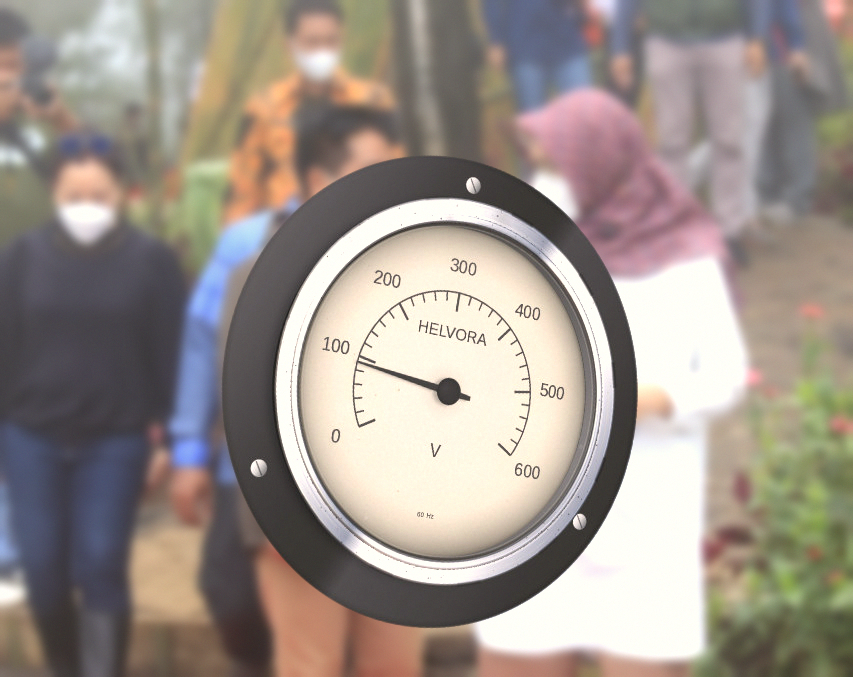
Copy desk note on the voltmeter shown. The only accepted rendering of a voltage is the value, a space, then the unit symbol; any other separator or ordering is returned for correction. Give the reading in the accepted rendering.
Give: 90 V
